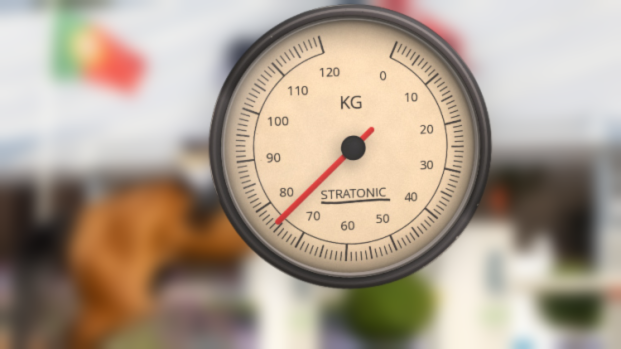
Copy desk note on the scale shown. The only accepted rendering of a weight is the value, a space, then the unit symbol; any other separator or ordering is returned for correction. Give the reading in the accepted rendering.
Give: 76 kg
